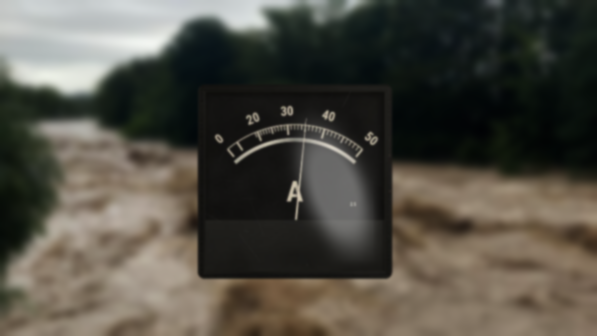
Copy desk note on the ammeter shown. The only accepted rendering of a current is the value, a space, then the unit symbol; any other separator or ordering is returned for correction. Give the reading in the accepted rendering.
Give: 35 A
